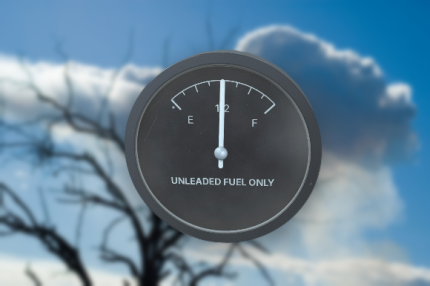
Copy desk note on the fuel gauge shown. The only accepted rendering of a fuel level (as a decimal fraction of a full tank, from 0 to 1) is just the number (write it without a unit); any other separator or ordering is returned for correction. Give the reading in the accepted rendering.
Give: 0.5
